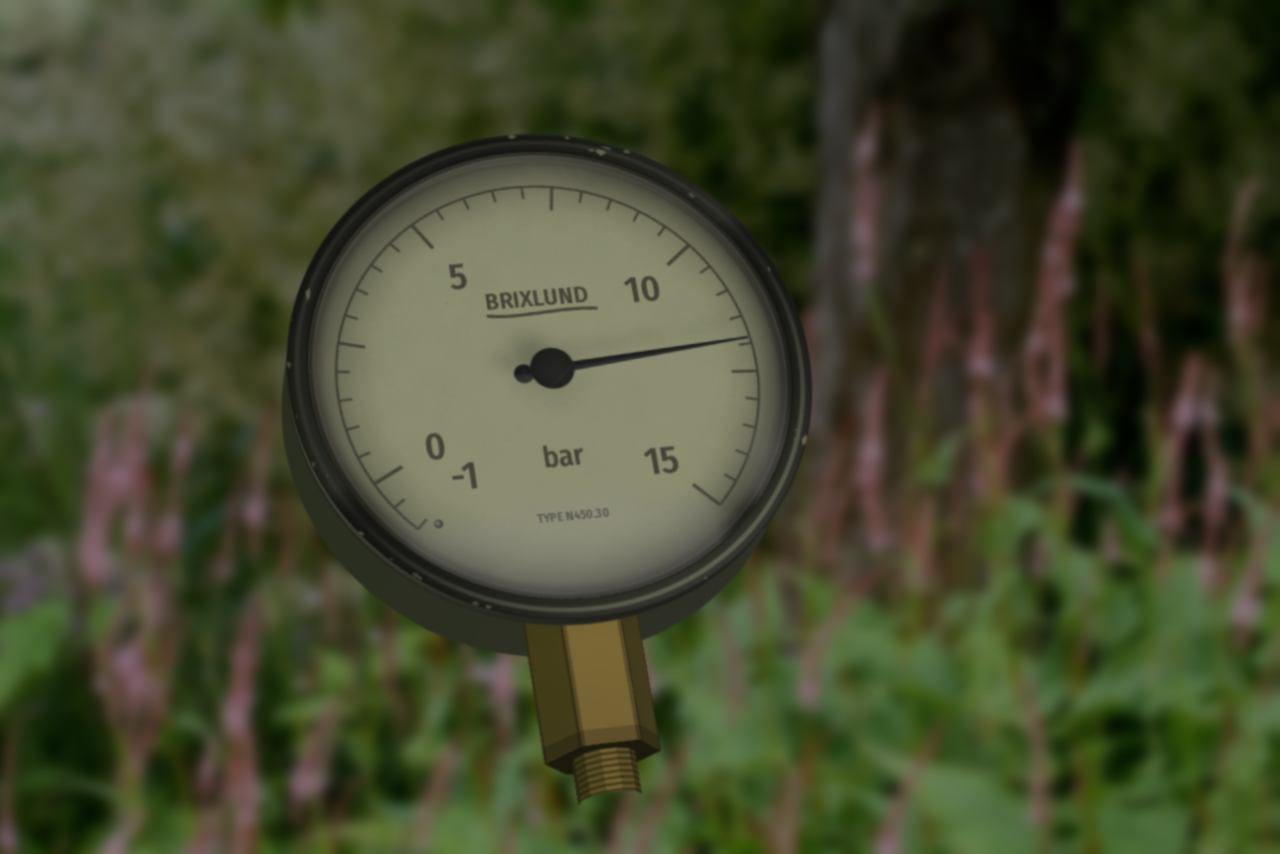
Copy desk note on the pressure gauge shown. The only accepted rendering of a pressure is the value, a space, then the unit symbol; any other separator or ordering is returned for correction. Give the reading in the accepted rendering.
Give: 12 bar
